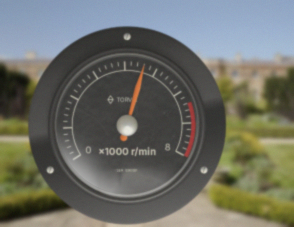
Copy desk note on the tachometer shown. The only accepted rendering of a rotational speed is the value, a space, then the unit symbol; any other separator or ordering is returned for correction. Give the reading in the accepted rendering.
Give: 4600 rpm
